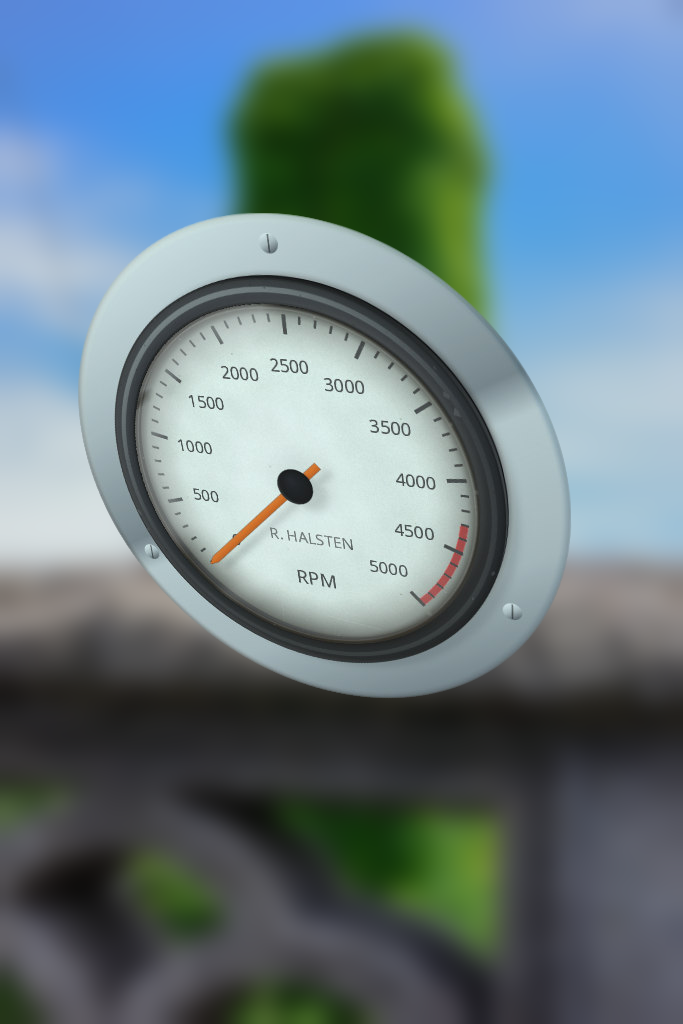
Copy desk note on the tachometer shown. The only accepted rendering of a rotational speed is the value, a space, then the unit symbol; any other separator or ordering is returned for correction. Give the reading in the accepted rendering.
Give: 0 rpm
